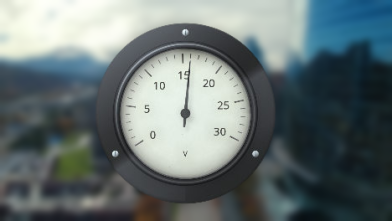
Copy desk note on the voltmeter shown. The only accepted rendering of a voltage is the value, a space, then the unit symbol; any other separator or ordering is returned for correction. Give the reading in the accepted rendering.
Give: 16 V
